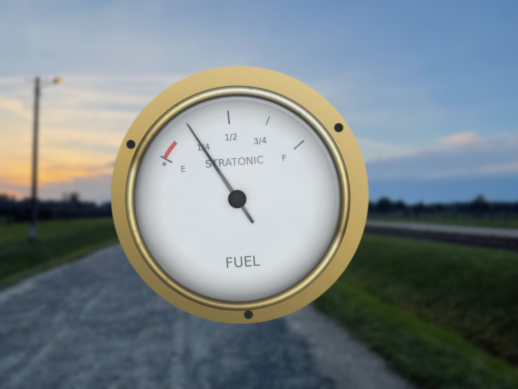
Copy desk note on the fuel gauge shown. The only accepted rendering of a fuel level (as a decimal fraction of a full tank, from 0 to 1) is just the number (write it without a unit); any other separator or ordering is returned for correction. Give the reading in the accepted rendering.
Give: 0.25
